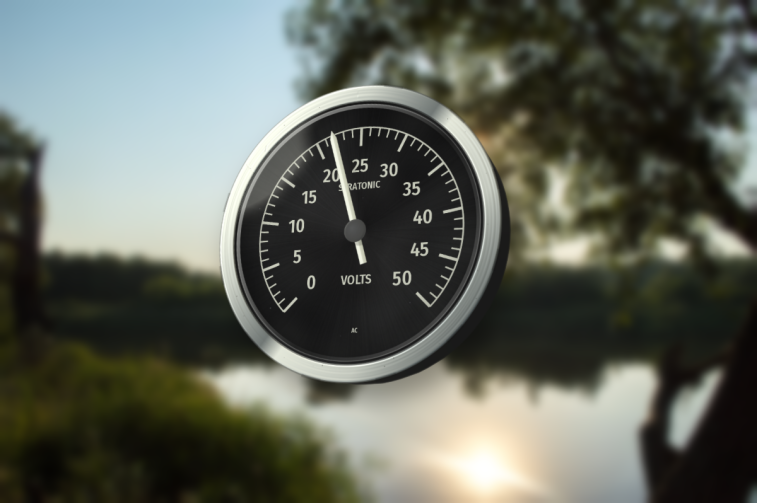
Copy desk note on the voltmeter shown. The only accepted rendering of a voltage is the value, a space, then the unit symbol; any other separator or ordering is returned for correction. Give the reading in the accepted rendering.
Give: 22 V
